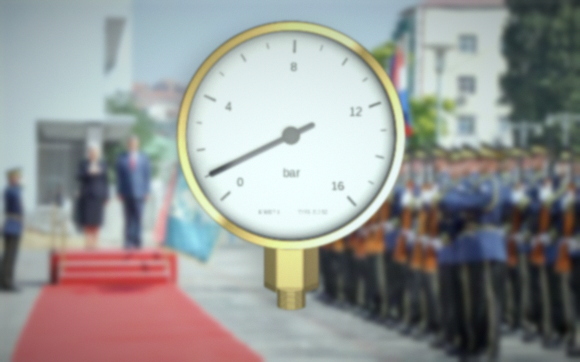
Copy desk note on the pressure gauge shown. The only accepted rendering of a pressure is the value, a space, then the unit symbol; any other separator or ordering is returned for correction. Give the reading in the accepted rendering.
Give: 1 bar
